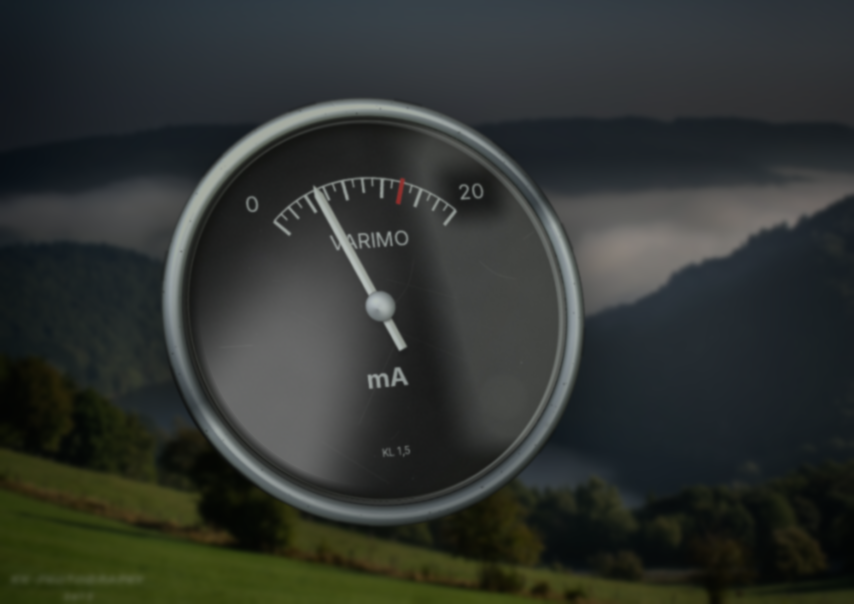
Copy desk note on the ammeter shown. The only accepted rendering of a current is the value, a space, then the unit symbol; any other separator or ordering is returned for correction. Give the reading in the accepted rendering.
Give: 5 mA
